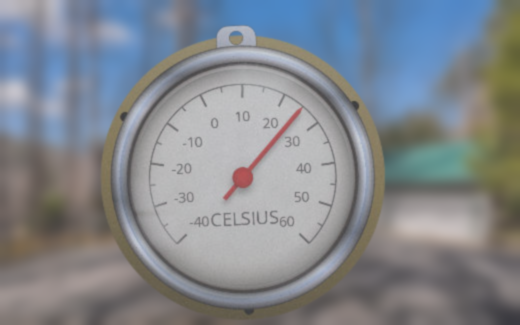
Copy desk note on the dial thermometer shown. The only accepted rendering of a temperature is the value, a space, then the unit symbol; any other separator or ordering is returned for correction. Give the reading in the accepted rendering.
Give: 25 °C
